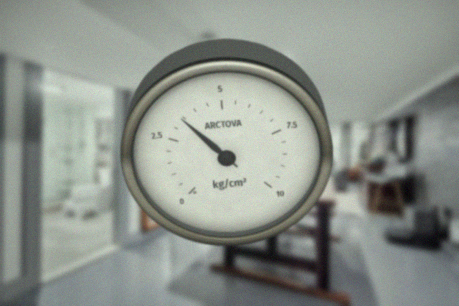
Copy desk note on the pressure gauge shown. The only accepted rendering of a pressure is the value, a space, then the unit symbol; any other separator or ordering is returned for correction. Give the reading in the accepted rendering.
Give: 3.5 kg/cm²
